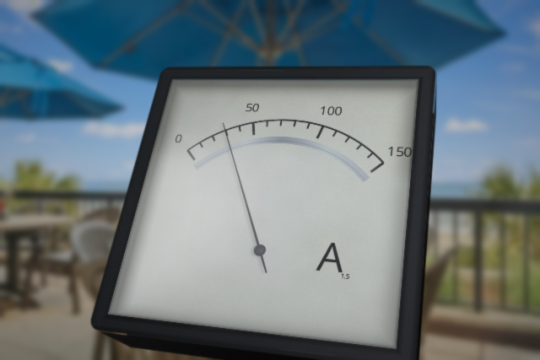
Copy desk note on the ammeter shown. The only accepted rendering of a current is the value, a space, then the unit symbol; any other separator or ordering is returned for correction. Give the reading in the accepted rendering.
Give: 30 A
